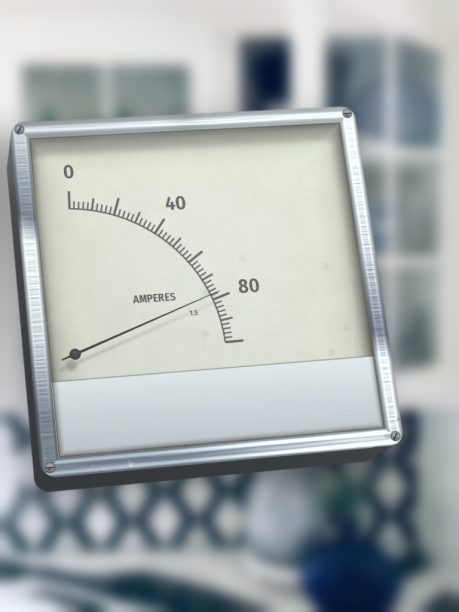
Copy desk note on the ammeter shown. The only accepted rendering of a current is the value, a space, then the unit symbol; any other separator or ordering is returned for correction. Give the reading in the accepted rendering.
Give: 78 A
